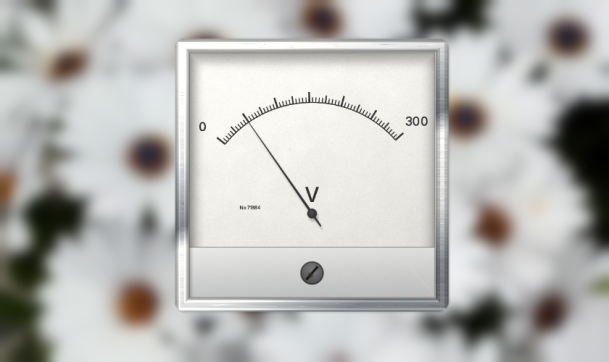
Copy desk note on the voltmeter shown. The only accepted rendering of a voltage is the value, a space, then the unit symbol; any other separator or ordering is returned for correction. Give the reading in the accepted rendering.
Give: 50 V
